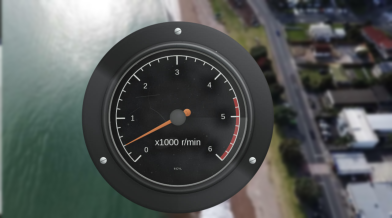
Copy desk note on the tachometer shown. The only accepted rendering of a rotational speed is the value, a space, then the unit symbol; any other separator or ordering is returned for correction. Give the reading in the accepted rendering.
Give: 400 rpm
